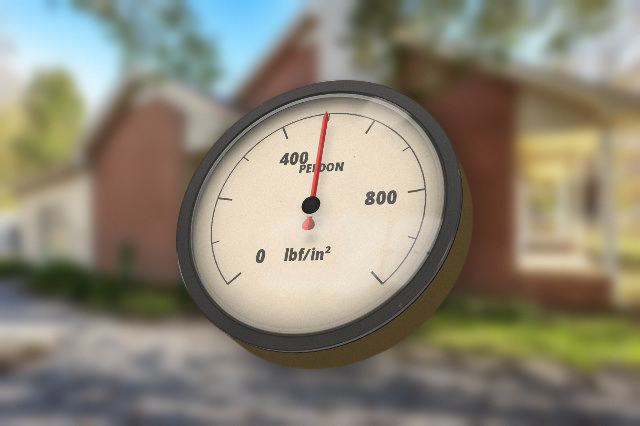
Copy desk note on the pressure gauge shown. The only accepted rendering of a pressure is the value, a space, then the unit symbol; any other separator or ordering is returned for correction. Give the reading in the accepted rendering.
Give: 500 psi
